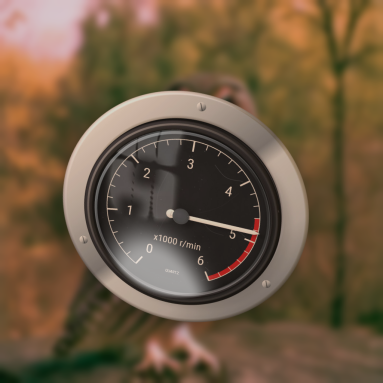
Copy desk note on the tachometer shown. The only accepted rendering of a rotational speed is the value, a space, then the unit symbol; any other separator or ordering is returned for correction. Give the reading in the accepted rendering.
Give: 4800 rpm
